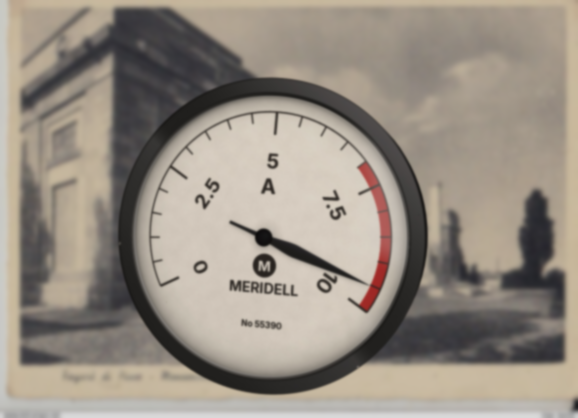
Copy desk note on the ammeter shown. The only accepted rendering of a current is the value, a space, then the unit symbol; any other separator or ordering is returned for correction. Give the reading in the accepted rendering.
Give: 9.5 A
